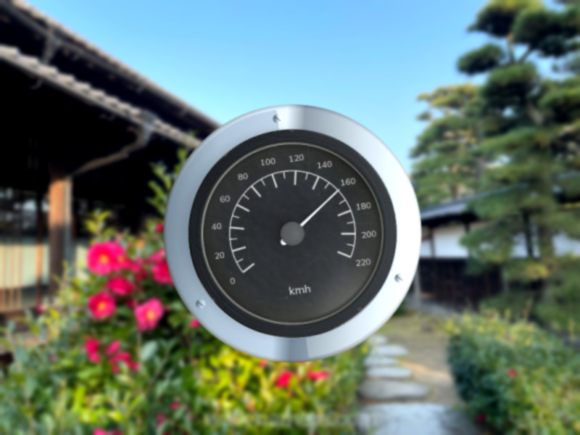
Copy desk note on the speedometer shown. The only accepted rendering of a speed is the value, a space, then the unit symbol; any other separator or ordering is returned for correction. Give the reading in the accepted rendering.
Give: 160 km/h
